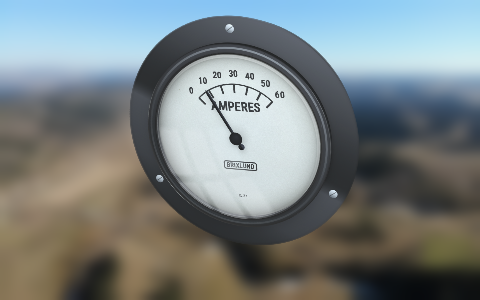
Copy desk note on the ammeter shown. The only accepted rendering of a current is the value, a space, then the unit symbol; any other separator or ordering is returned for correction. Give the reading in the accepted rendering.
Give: 10 A
